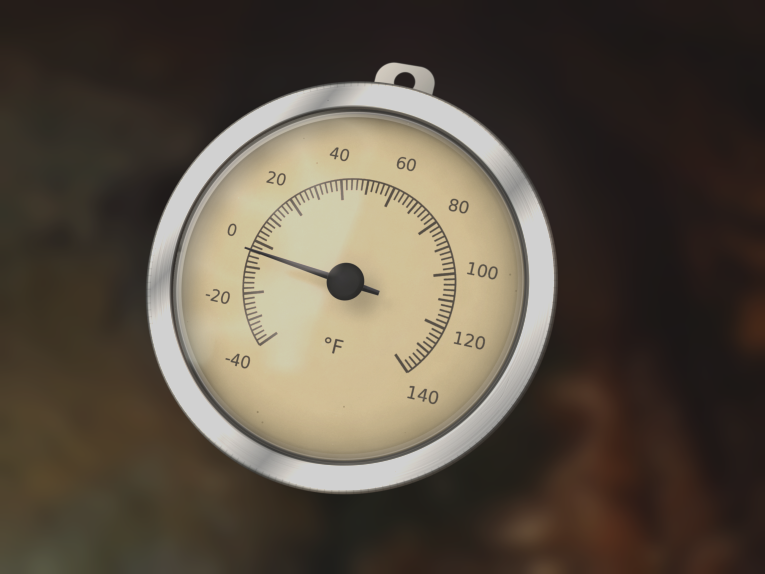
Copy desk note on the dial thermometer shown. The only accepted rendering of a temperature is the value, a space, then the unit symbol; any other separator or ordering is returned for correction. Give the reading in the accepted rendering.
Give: -4 °F
